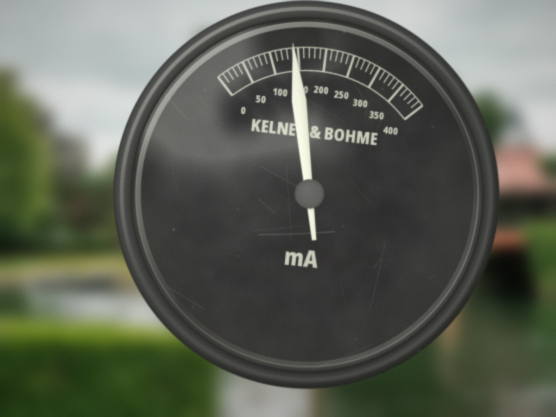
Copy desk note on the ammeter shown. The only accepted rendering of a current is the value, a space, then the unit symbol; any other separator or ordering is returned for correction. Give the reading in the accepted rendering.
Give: 140 mA
